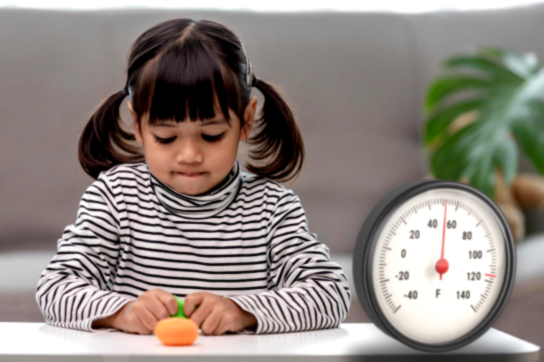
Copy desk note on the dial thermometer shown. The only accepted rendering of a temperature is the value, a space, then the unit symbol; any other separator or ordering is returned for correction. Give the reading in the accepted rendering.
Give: 50 °F
